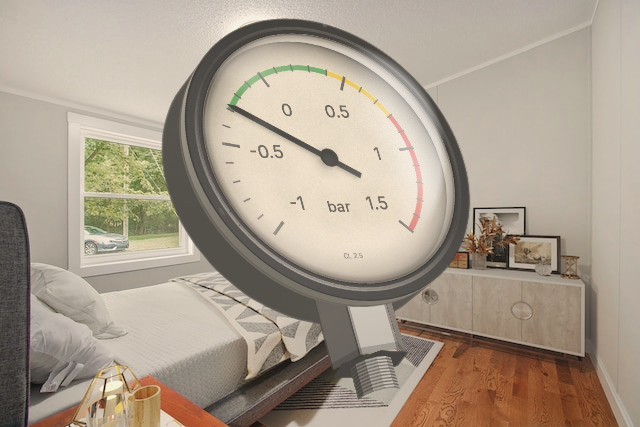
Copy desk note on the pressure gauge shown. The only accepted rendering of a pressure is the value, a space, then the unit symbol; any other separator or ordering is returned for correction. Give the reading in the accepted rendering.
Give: -0.3 bar
